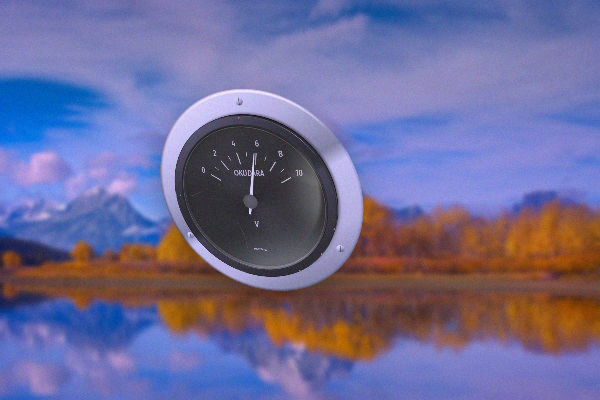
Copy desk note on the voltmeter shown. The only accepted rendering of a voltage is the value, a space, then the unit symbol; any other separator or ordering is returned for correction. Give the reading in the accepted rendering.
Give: 6 V
